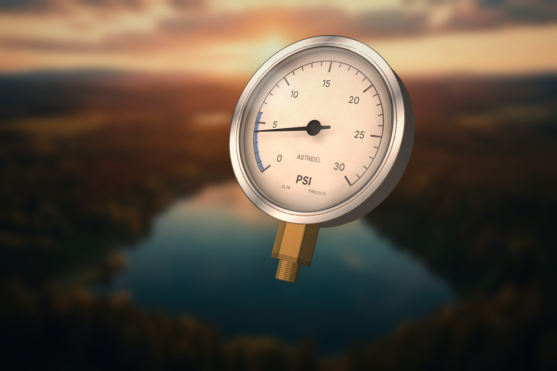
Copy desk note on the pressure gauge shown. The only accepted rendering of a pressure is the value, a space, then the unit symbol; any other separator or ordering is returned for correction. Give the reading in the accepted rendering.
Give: 4 psi
